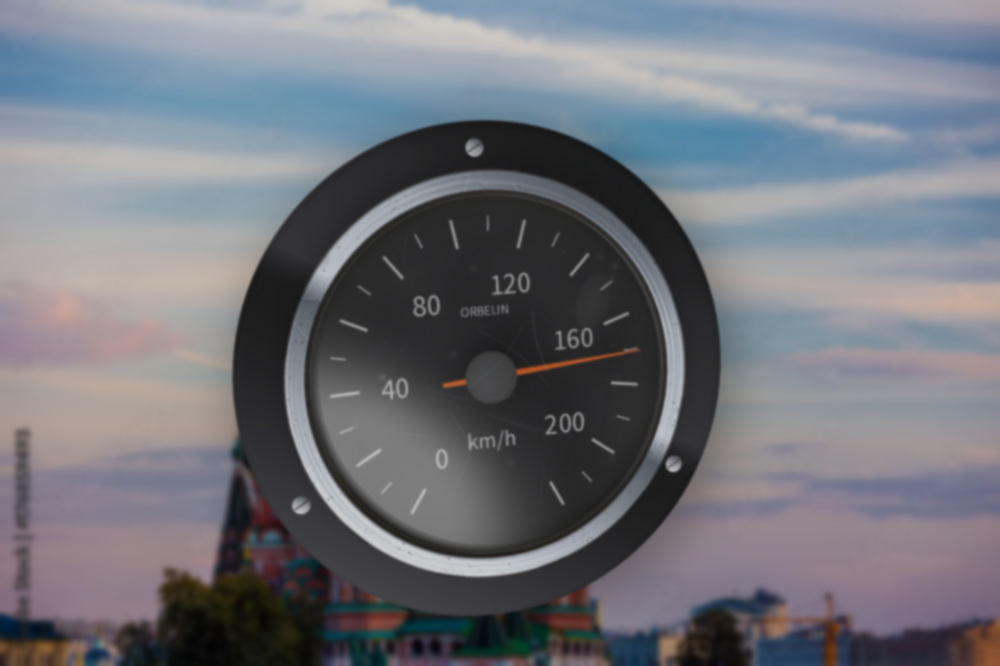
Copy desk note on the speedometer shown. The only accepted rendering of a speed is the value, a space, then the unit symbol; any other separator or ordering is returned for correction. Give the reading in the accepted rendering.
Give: 170 km/h
